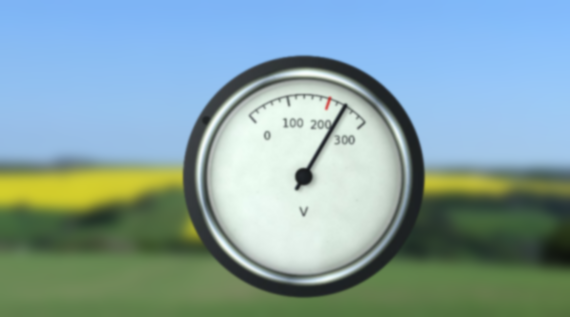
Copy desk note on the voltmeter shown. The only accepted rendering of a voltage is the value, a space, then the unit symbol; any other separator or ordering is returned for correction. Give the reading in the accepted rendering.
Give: 240 V
